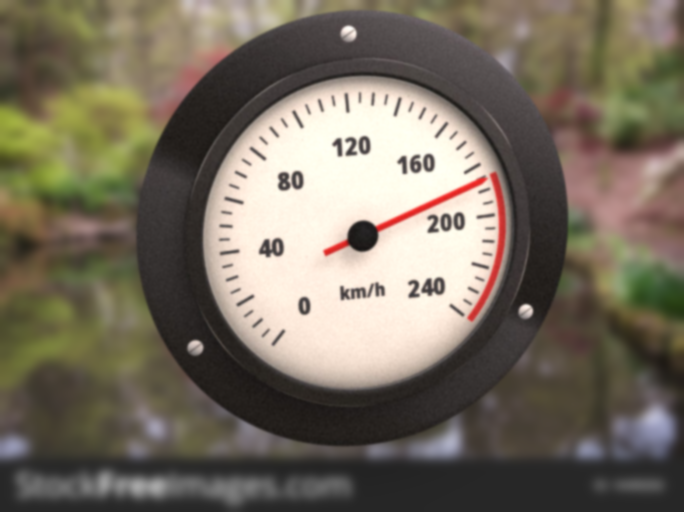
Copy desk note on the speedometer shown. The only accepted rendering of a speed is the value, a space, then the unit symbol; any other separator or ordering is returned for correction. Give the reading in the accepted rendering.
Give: 185 km/h
